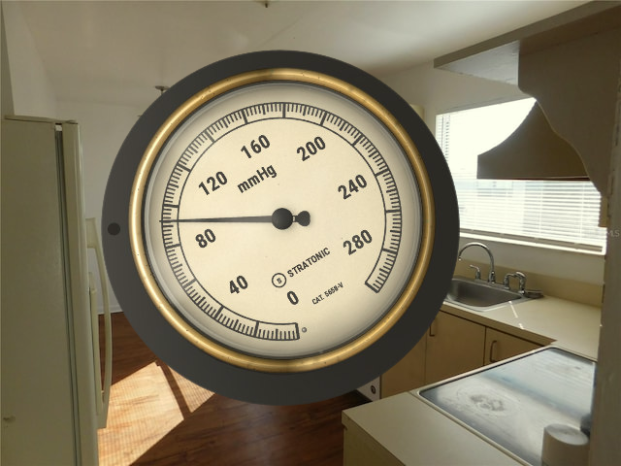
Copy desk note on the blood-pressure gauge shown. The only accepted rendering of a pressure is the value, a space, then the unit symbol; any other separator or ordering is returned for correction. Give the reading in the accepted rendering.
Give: 92 mmHg
